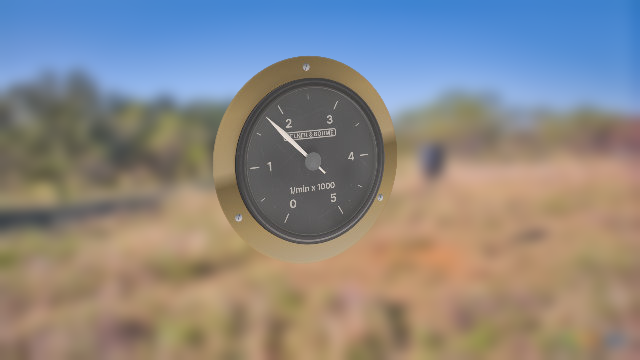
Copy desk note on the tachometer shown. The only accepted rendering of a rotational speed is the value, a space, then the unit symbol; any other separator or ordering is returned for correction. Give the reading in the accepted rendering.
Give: 1750 rpm
